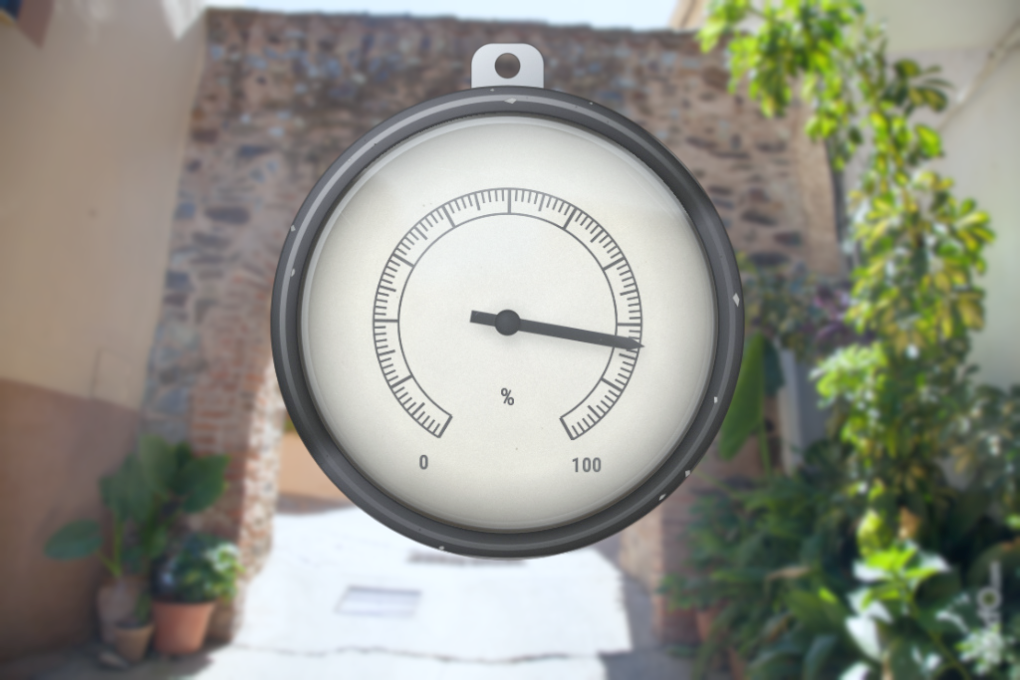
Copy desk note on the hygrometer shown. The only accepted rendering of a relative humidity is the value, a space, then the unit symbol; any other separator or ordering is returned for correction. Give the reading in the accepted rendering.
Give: 83 %
